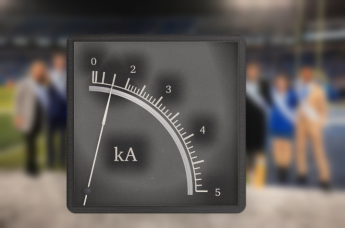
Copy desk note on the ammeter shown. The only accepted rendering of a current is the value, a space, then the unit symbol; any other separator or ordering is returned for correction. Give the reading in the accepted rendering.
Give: 1.5 kA
